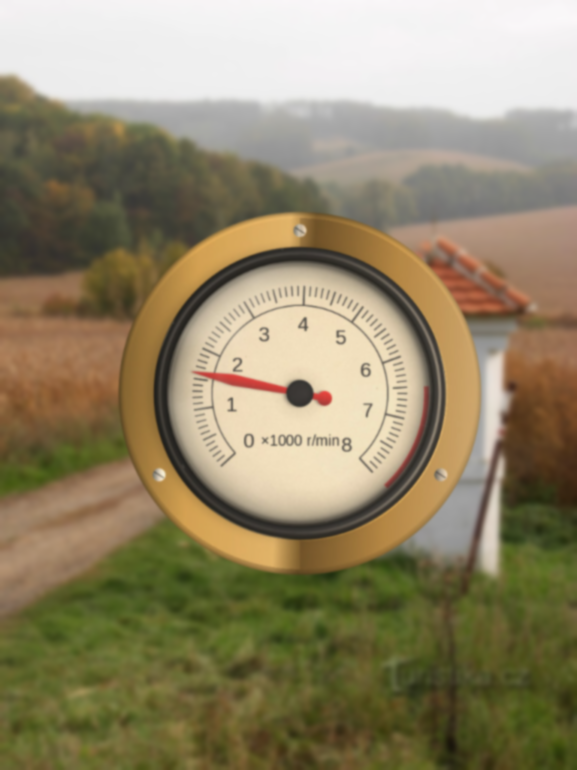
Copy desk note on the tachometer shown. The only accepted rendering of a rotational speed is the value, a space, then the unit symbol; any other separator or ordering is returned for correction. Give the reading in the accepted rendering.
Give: 1600 rpm
